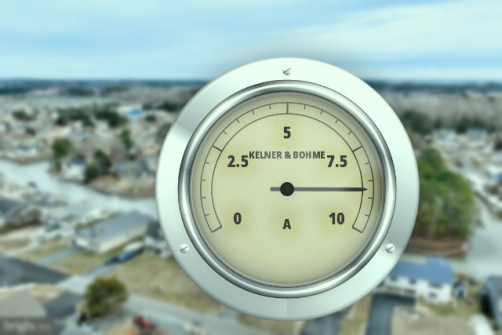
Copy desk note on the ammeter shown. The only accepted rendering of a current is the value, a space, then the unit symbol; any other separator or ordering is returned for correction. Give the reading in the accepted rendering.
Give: 8.75 A
